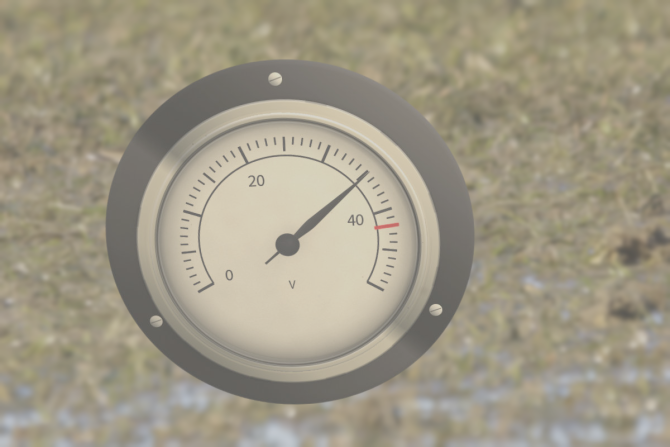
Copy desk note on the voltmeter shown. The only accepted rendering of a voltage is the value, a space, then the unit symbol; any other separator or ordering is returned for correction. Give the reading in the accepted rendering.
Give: 35 V
